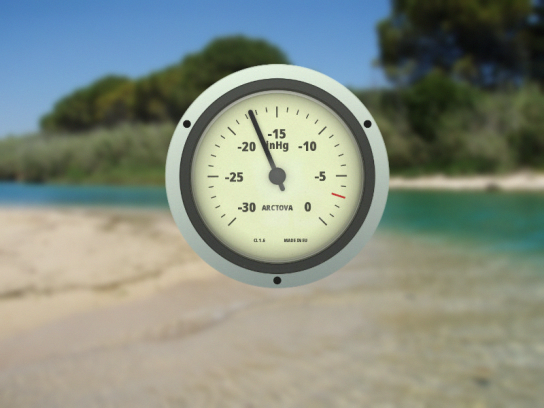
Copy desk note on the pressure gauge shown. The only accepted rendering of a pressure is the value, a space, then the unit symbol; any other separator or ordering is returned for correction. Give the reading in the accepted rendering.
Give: -17.5 inHg
